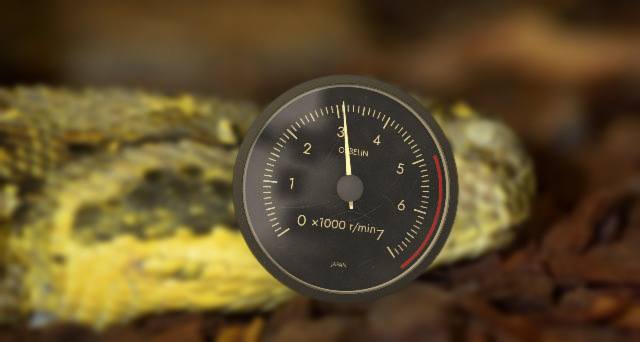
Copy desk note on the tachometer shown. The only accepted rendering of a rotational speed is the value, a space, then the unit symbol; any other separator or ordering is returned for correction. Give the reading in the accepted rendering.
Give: 3100 rpm
